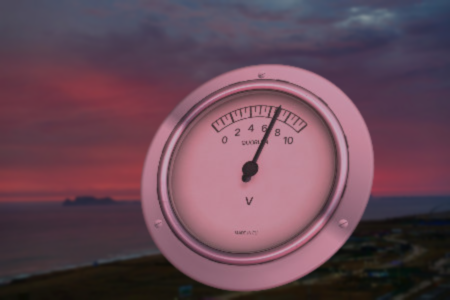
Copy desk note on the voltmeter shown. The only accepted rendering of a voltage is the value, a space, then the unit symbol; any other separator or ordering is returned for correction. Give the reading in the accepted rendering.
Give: 7 V
